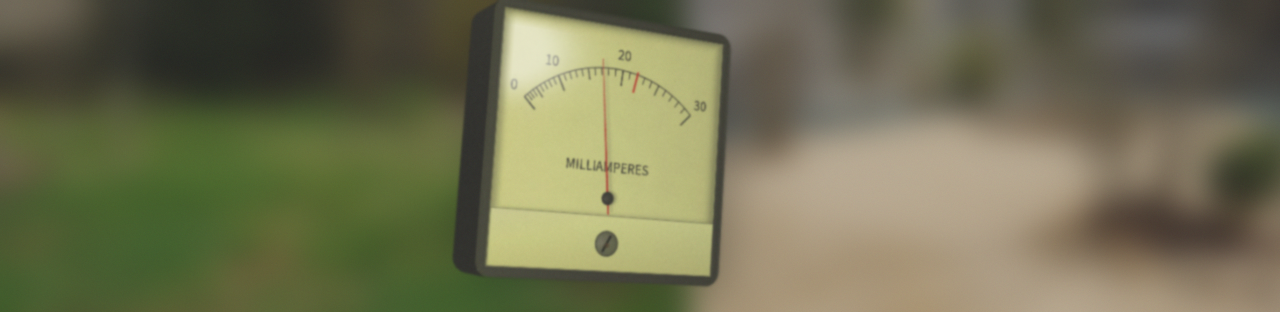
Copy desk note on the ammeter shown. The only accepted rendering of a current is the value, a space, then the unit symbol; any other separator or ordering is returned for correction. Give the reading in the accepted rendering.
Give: 17 mA
